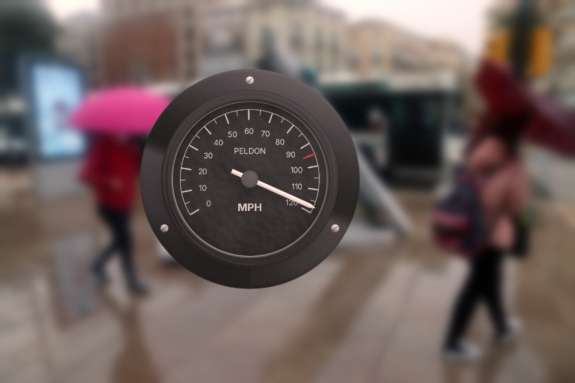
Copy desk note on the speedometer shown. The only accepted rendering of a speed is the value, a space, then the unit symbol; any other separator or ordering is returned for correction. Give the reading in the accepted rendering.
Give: 117.5 mph
